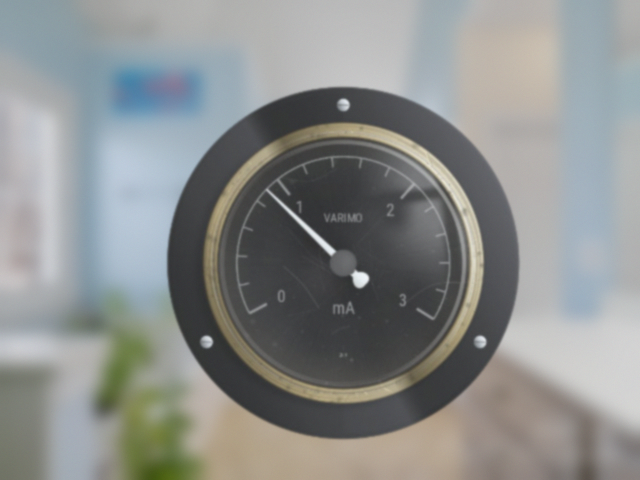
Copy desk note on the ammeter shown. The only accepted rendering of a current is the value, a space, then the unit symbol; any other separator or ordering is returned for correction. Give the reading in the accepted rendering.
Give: 0.9 mA
